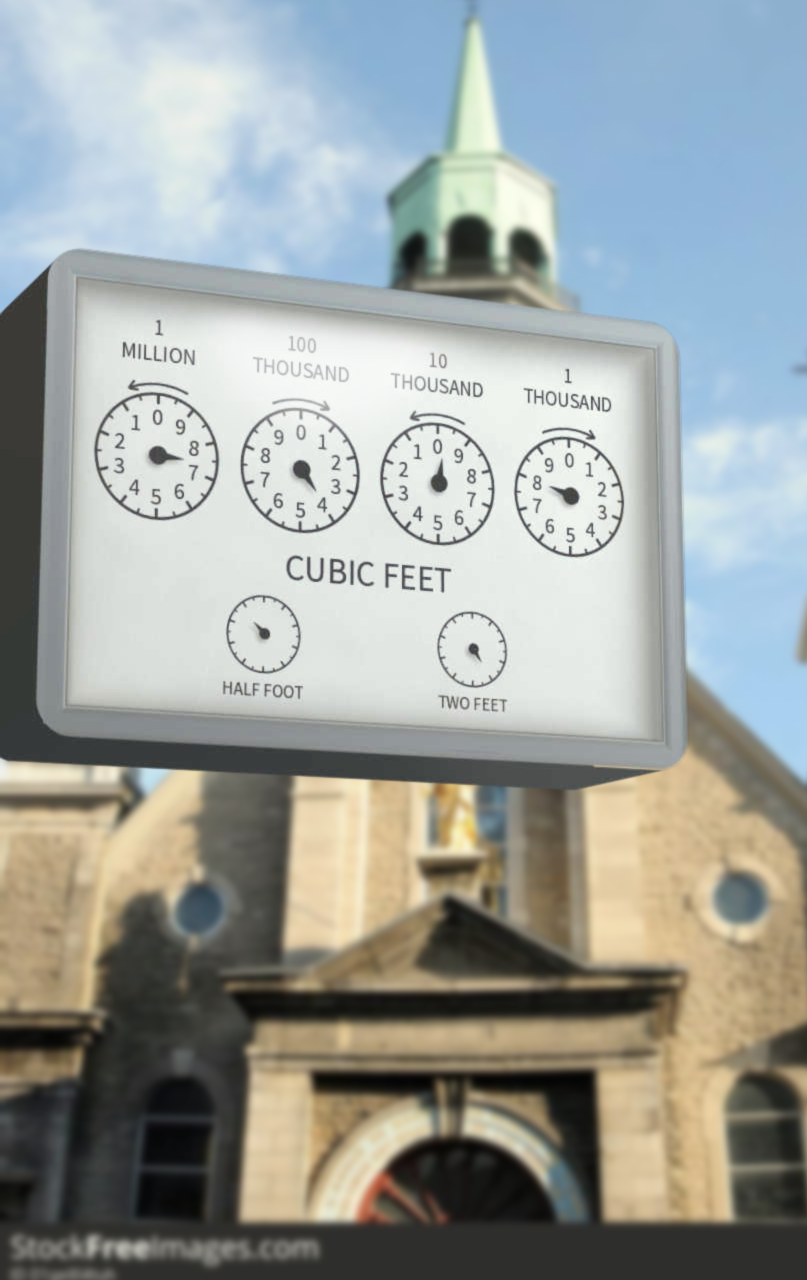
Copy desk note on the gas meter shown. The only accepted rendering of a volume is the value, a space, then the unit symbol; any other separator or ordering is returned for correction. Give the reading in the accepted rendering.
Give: 739800 ft³
